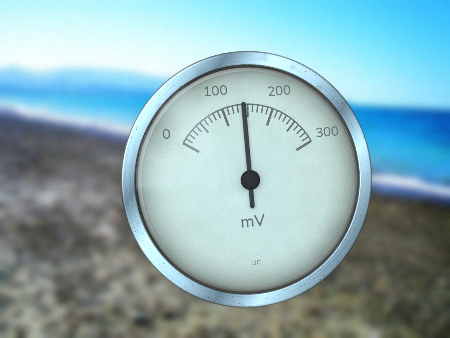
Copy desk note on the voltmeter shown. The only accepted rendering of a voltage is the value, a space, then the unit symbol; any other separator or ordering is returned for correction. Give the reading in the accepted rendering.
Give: 140 mV
